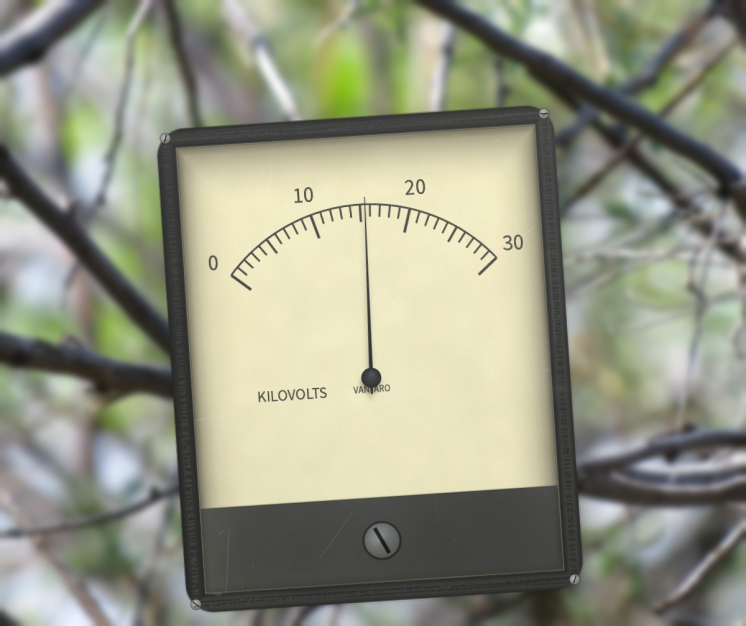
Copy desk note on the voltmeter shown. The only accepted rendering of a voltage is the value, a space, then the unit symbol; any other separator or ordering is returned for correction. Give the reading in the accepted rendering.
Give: 15.5 kV
